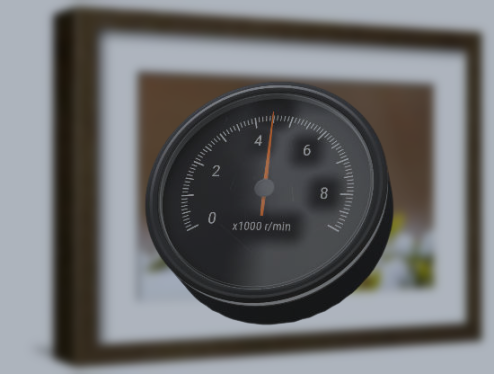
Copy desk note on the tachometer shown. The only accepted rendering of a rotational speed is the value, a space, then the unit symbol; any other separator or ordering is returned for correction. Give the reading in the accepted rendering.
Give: 4500 rpm
